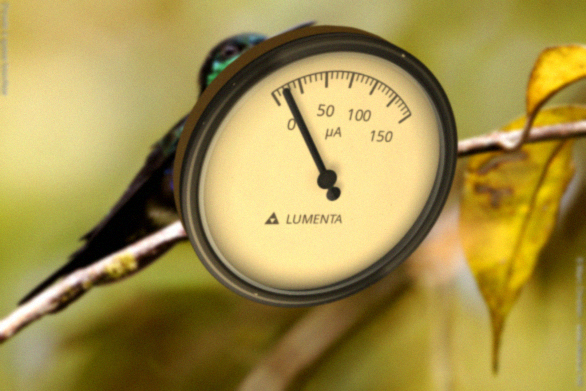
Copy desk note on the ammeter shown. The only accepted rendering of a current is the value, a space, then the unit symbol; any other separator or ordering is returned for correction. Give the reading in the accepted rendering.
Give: 10 µA
